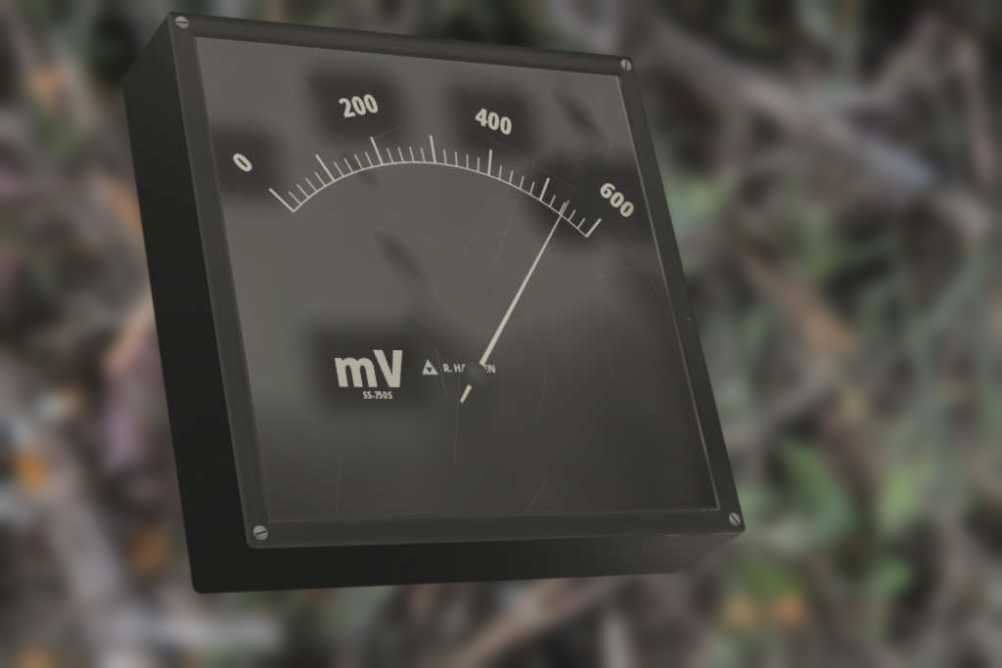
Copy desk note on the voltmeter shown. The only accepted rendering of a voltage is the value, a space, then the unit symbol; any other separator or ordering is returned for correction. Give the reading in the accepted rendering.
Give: 540 mV
